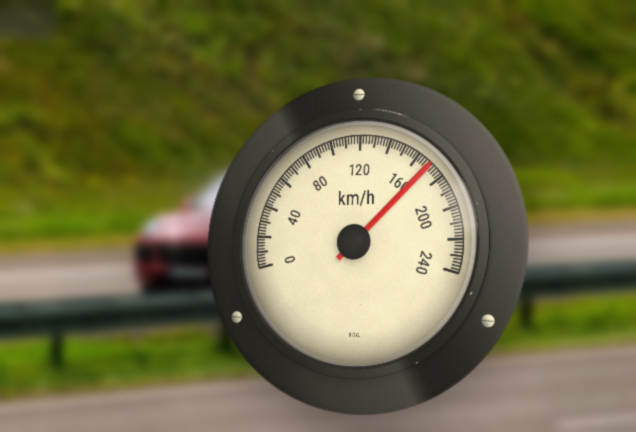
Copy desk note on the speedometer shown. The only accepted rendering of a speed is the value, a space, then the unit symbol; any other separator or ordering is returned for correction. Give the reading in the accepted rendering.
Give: 170 km/h
